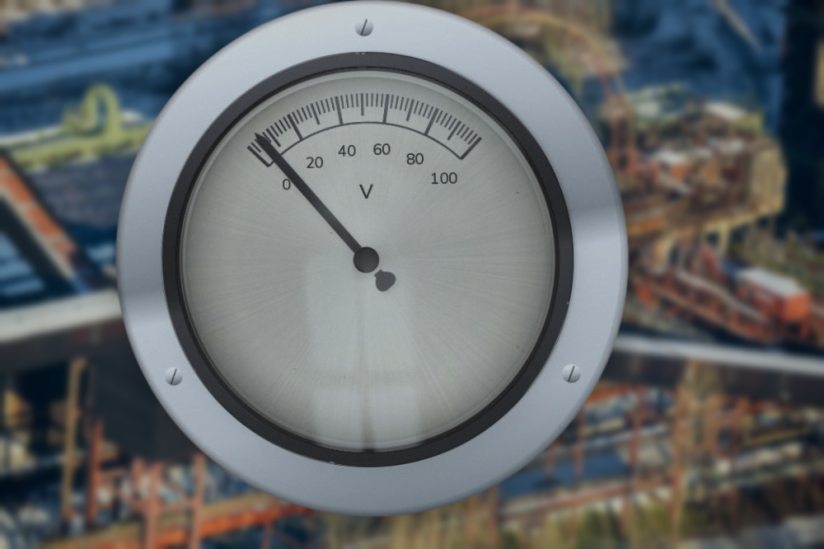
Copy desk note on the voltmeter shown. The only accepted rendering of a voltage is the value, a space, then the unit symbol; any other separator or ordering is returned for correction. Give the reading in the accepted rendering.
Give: 6 V
